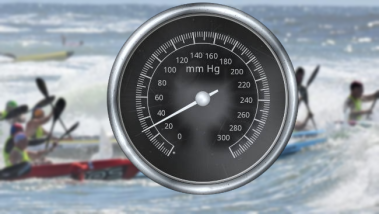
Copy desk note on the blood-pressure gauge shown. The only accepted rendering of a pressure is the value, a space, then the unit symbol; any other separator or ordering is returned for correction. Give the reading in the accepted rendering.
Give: 30 mmHg
